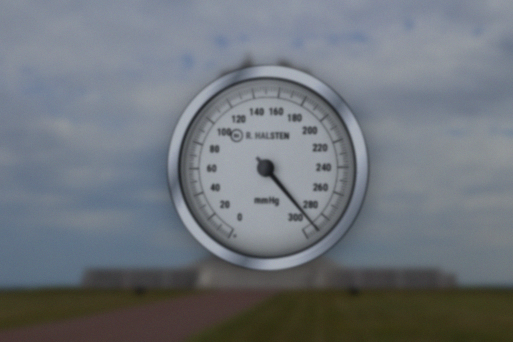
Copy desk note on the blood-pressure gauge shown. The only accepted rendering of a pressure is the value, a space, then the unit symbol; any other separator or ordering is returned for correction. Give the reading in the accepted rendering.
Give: 290 mmHg
